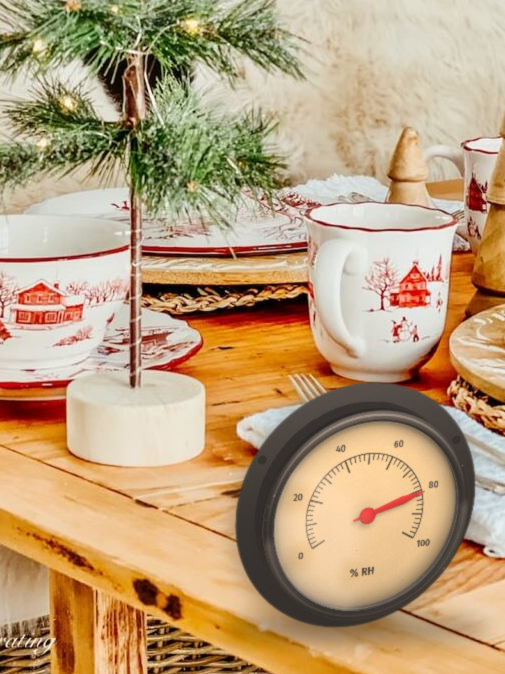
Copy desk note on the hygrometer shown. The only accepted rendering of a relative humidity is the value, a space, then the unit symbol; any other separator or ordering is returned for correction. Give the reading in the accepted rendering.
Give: 80 %
